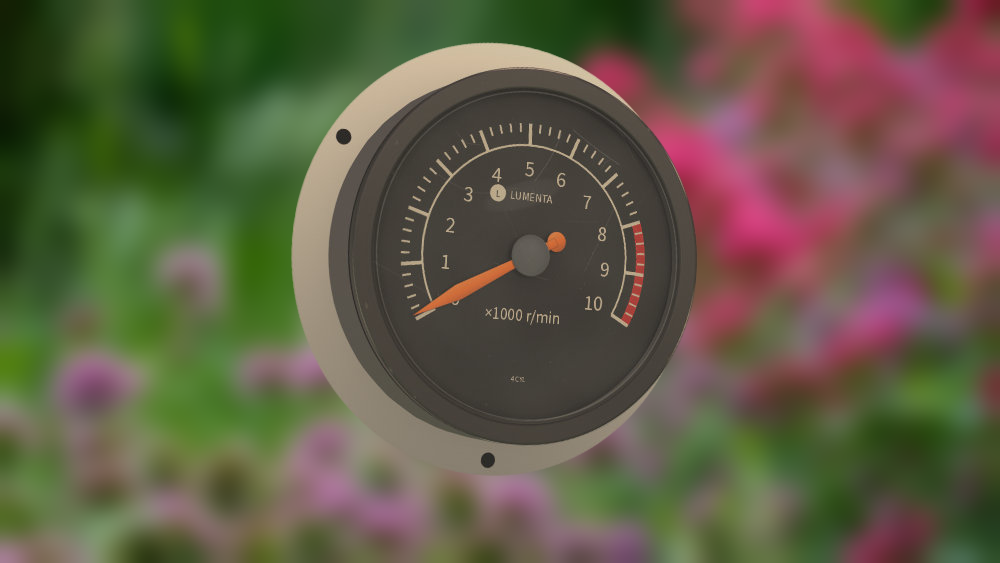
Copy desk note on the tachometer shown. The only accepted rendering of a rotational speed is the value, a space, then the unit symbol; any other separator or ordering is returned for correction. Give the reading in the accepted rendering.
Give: 100 rpm
